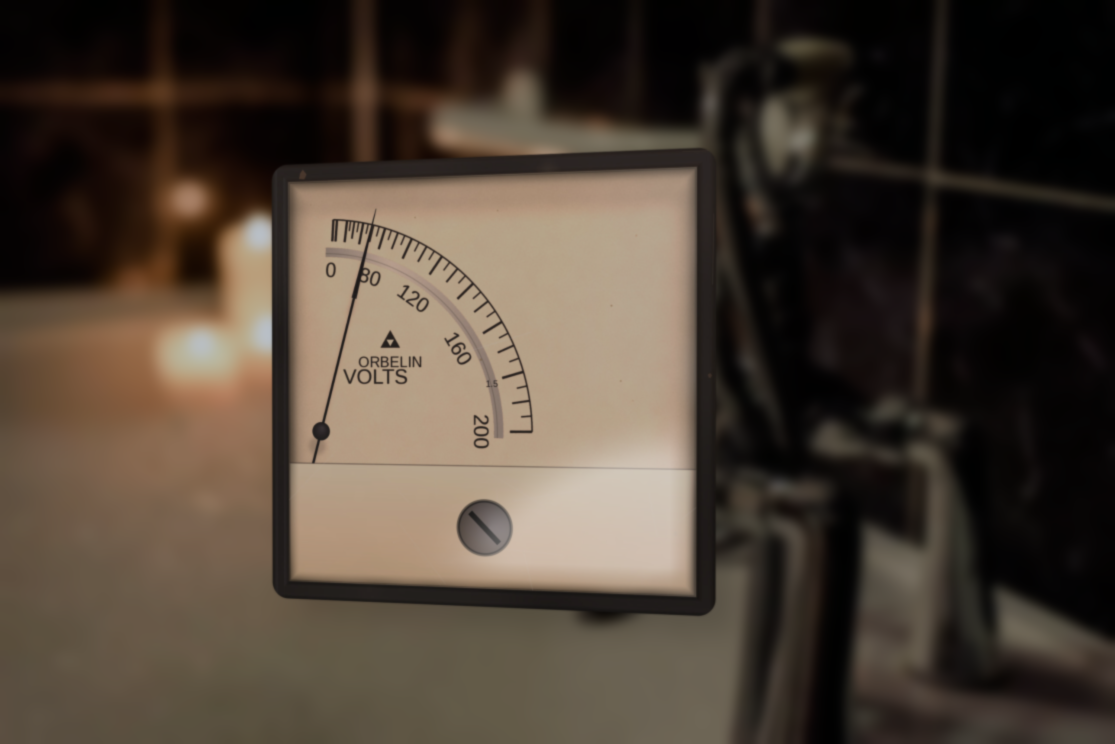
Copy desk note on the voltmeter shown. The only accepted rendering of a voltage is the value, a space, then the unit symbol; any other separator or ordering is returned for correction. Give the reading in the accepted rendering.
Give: 70 V
